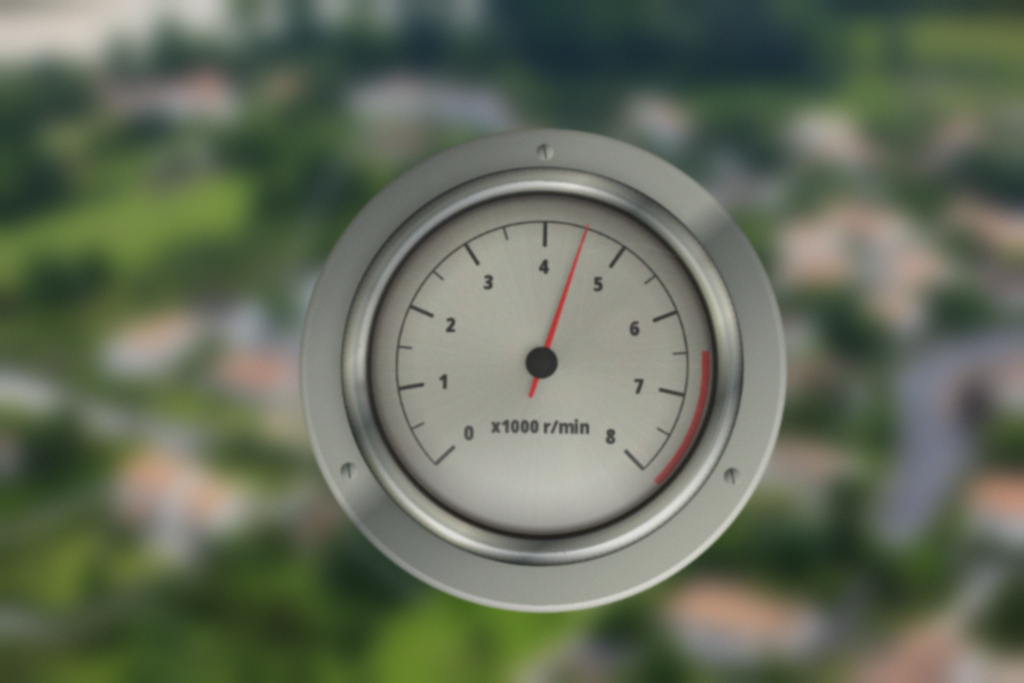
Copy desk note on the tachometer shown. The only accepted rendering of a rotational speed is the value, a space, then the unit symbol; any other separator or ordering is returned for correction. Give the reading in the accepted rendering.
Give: 4500 rpm
